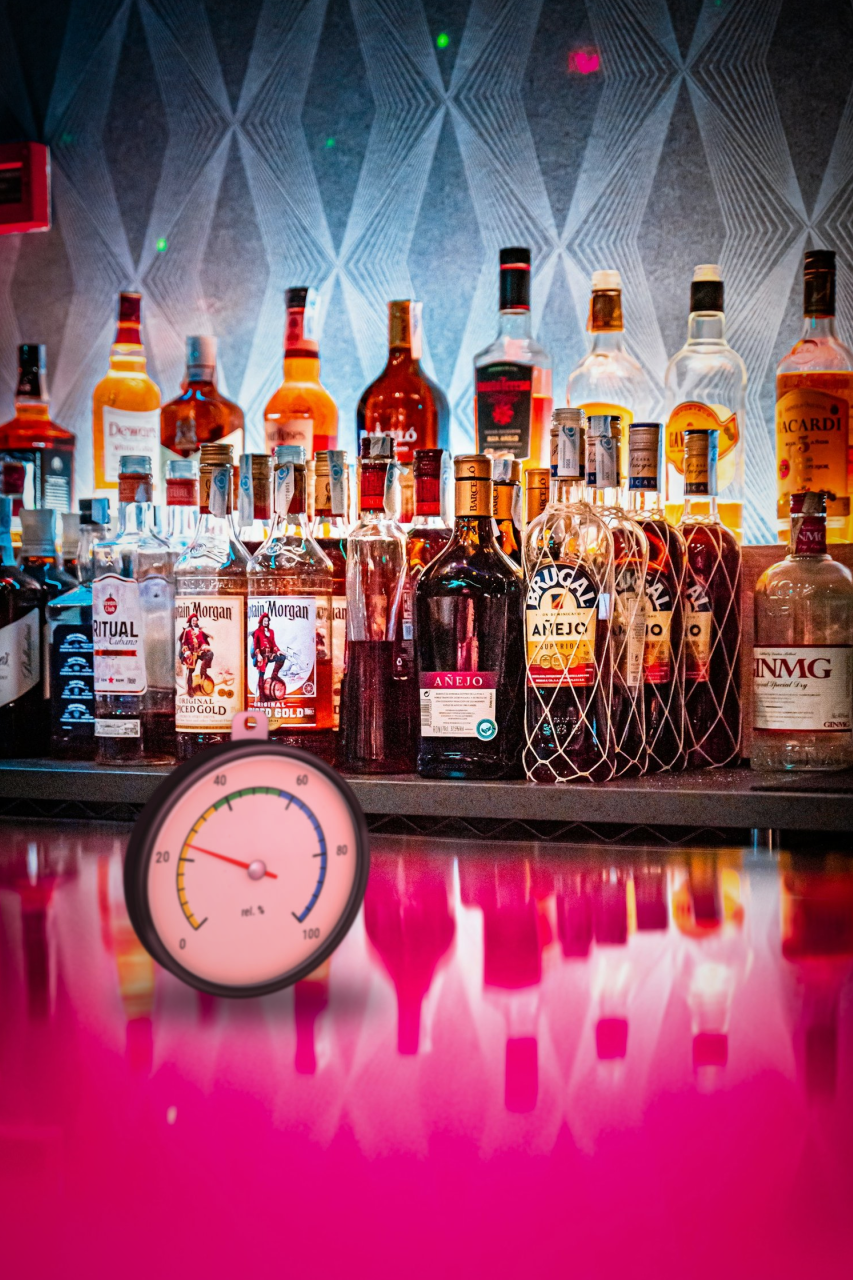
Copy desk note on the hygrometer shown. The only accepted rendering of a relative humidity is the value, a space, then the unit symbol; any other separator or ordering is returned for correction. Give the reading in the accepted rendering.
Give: 24 %
